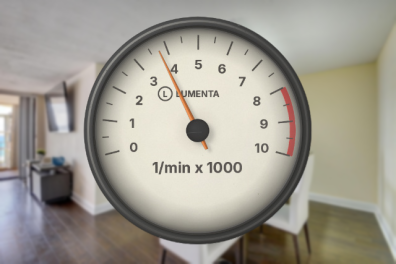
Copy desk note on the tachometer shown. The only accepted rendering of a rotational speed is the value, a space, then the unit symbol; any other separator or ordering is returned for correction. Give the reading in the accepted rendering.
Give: 3750 rpm
